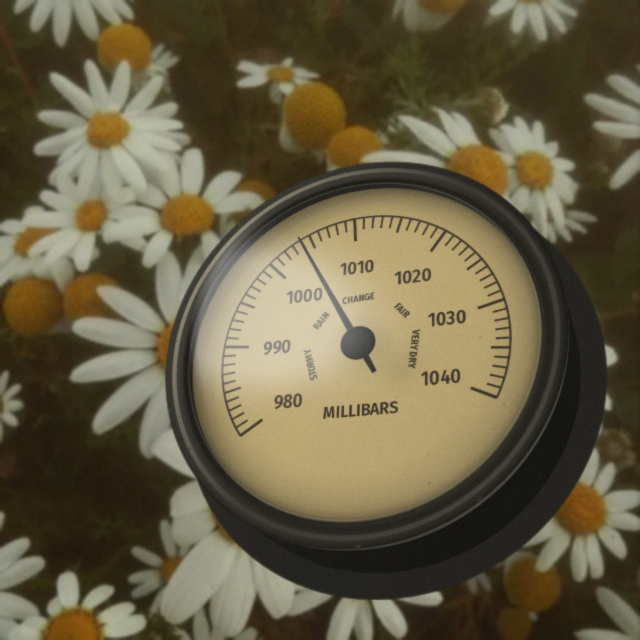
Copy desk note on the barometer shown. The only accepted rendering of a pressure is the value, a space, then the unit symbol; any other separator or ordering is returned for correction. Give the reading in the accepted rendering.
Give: 1004 mbar
